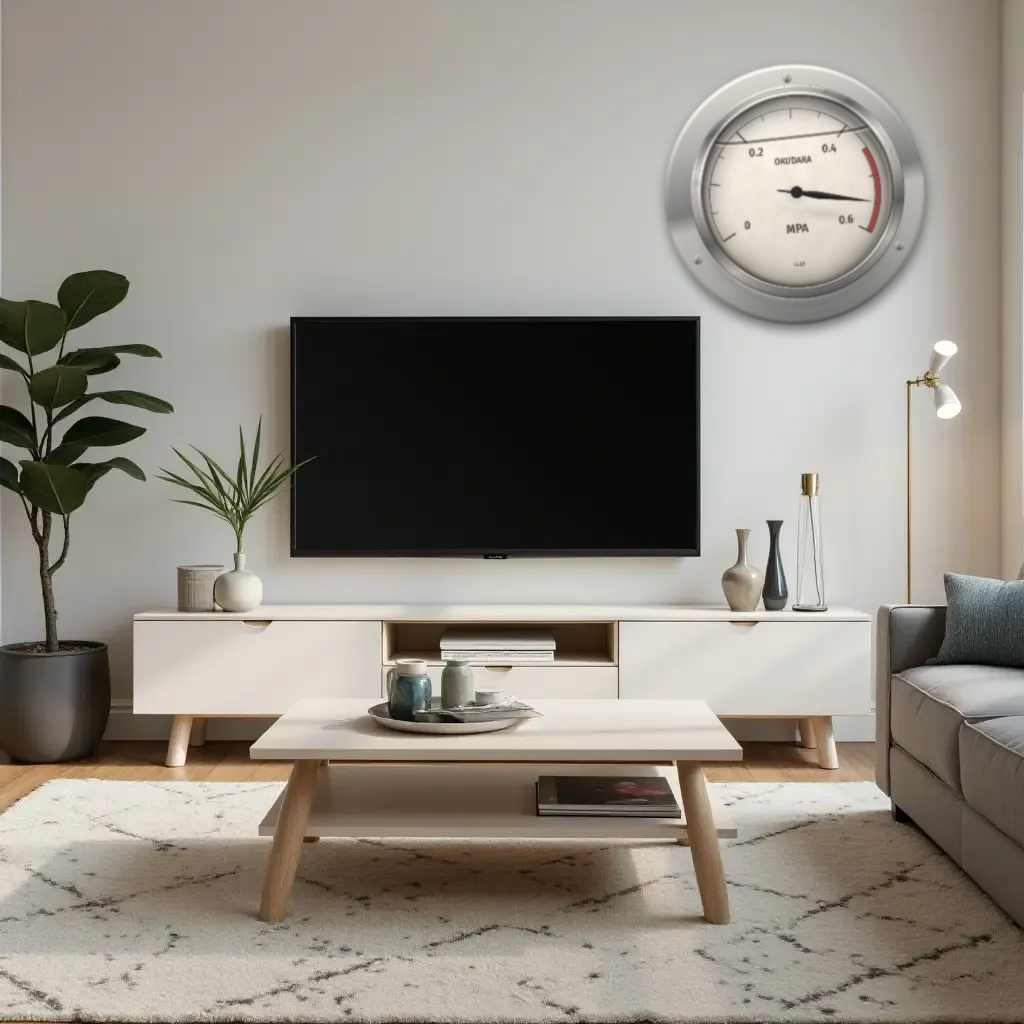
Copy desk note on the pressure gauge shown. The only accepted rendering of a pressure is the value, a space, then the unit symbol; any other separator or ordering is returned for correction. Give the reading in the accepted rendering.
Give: 0.55 MPa
